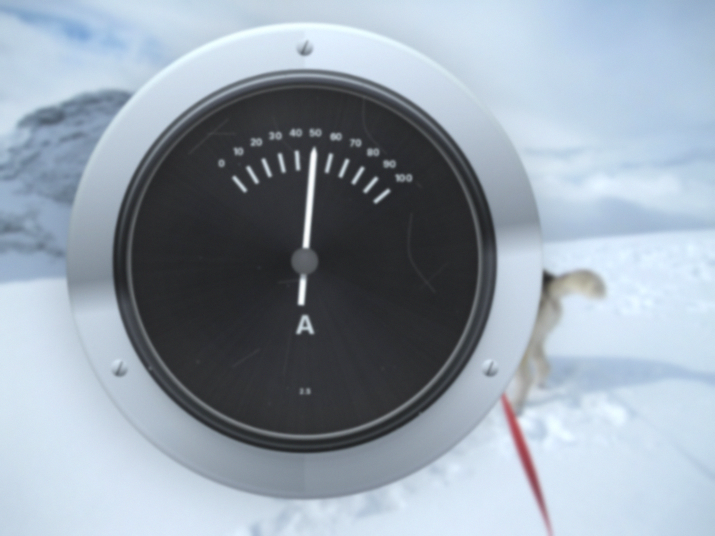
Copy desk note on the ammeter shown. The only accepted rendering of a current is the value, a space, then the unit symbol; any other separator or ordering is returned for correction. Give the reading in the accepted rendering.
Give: 50 A
